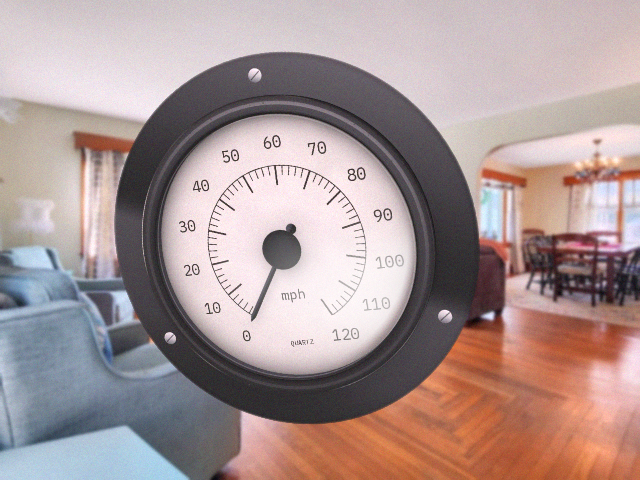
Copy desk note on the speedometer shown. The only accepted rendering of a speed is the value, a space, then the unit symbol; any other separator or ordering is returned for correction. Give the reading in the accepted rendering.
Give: 0 mph
